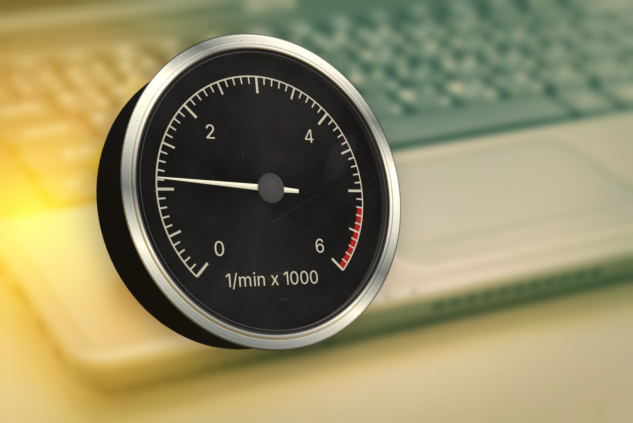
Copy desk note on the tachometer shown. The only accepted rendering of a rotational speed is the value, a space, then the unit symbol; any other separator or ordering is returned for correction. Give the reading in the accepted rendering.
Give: 1100 rpm
